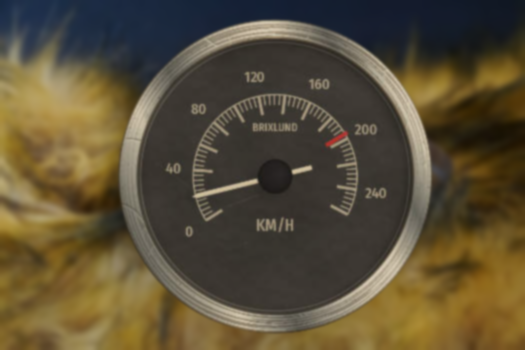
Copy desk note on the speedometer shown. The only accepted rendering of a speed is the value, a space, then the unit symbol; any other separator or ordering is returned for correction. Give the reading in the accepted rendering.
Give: 20 km/h
